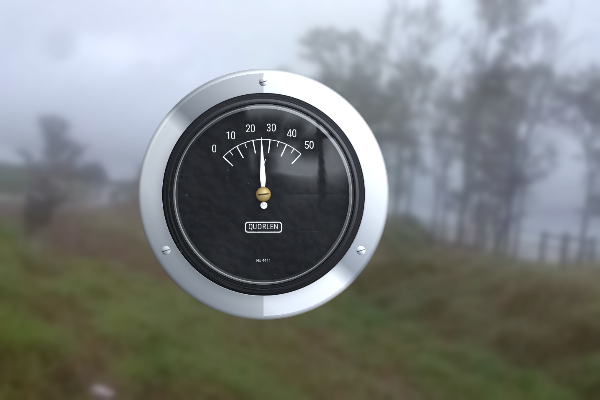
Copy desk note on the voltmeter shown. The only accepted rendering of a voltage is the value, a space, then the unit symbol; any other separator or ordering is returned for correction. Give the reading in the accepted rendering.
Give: 25 V
